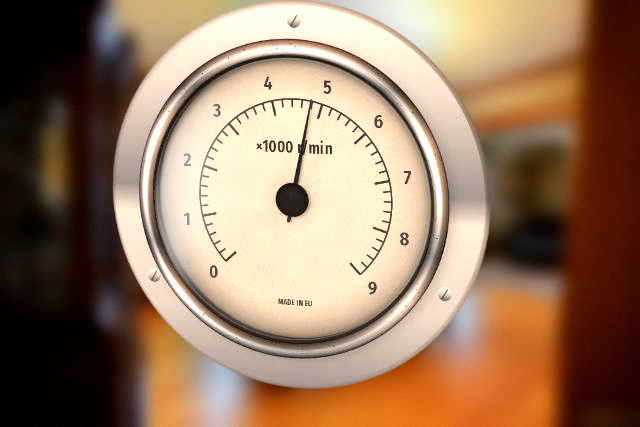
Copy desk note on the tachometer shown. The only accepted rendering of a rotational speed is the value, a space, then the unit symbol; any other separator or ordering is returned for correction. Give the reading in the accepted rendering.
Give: 4800 rpm
